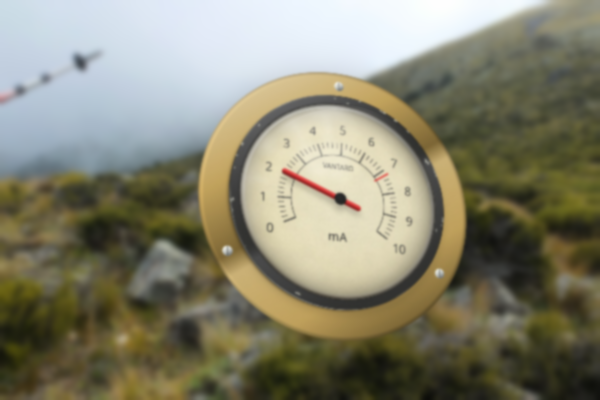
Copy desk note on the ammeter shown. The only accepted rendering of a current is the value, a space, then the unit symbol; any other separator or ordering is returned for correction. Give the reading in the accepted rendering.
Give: 2 mA
